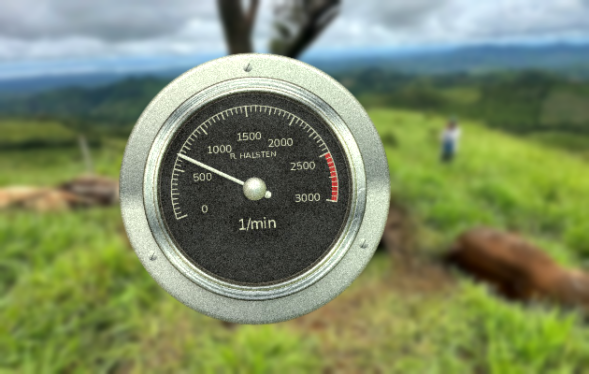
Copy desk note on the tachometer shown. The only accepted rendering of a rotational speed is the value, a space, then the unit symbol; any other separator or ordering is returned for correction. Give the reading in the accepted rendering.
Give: 650 rpm
